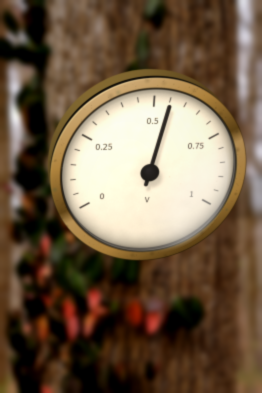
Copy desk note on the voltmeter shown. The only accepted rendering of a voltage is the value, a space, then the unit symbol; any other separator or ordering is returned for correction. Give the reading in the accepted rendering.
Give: 0.55 V
